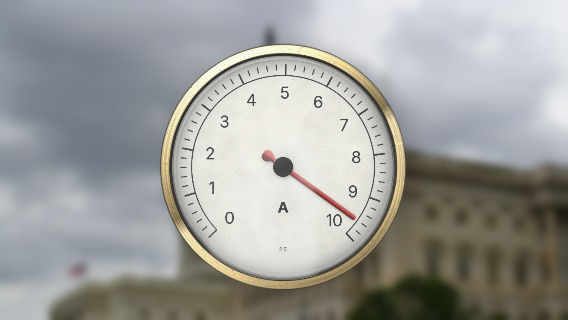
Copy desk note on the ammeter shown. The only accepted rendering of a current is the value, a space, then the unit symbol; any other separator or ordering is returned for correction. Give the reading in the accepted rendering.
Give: 9.6 A
